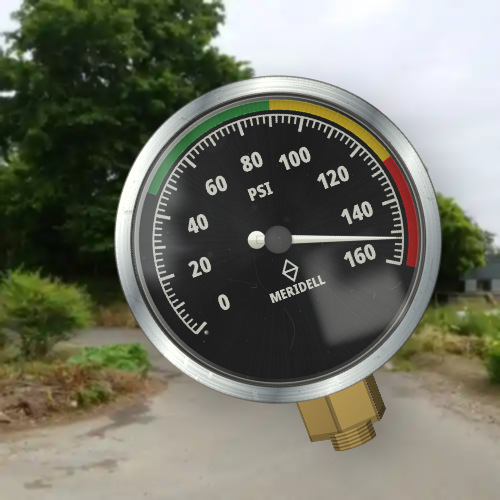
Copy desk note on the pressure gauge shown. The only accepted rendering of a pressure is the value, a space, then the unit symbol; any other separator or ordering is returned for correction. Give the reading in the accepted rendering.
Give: 152 psi
